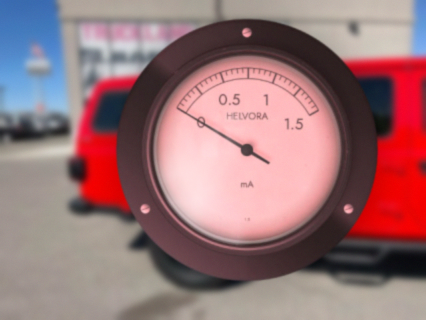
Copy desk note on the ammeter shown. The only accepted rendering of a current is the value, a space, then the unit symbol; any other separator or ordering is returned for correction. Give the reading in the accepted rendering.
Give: 0 mA
